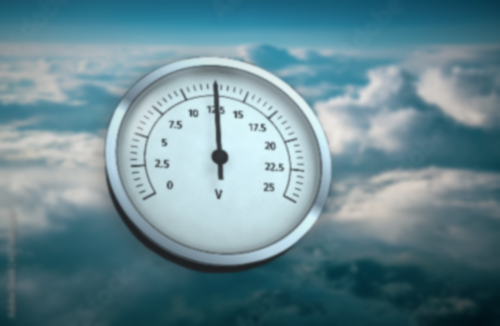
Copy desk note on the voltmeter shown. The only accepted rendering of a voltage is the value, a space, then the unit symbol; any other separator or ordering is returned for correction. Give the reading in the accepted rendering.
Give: 12.5 V
